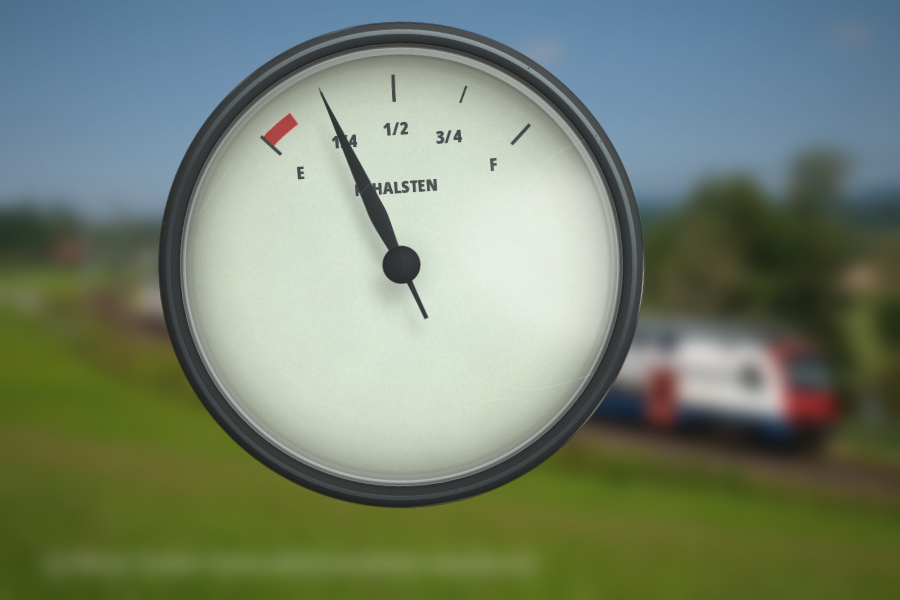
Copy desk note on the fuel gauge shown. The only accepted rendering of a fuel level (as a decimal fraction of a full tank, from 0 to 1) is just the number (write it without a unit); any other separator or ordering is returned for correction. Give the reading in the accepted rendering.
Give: 0.25
